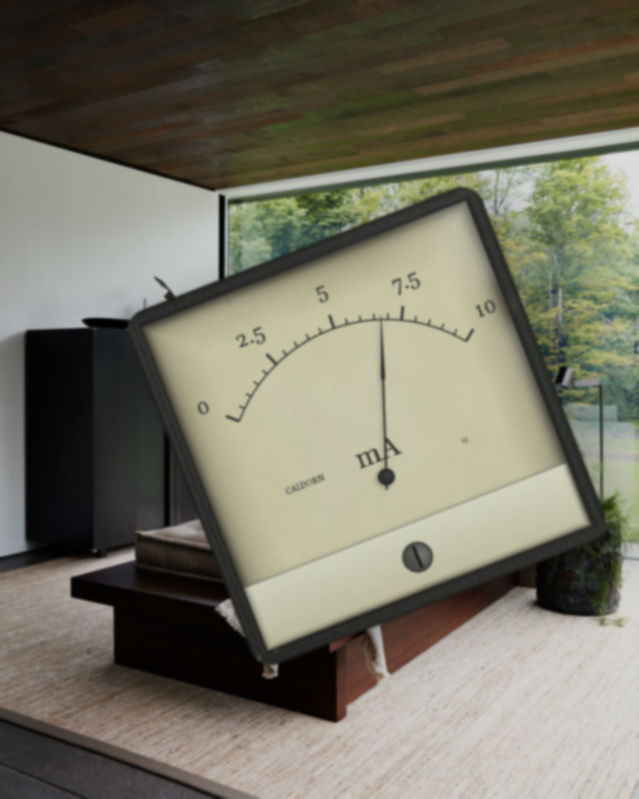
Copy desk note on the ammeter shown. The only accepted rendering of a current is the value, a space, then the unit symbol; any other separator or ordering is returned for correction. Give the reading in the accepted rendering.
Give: 6.75 mA
